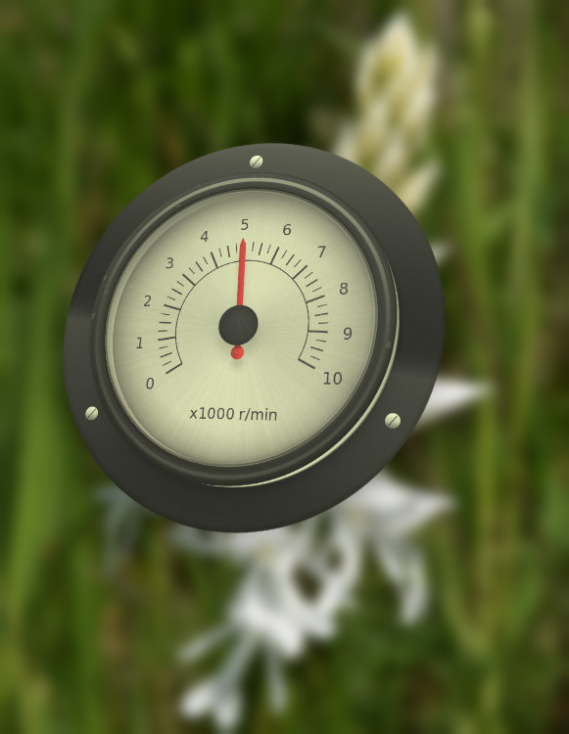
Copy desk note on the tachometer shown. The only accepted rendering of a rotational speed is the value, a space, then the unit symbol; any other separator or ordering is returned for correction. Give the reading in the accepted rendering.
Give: 5000 rpm
